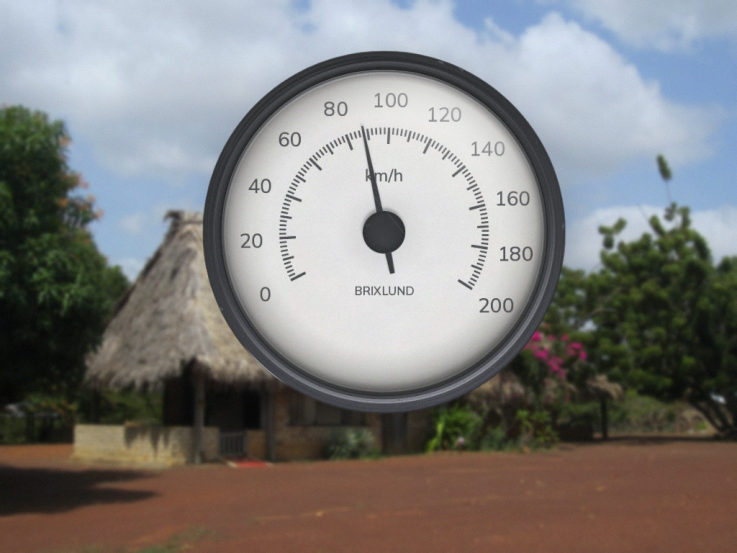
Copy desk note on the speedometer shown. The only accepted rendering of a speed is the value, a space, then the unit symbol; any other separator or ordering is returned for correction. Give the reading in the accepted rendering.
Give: 88 km/h
